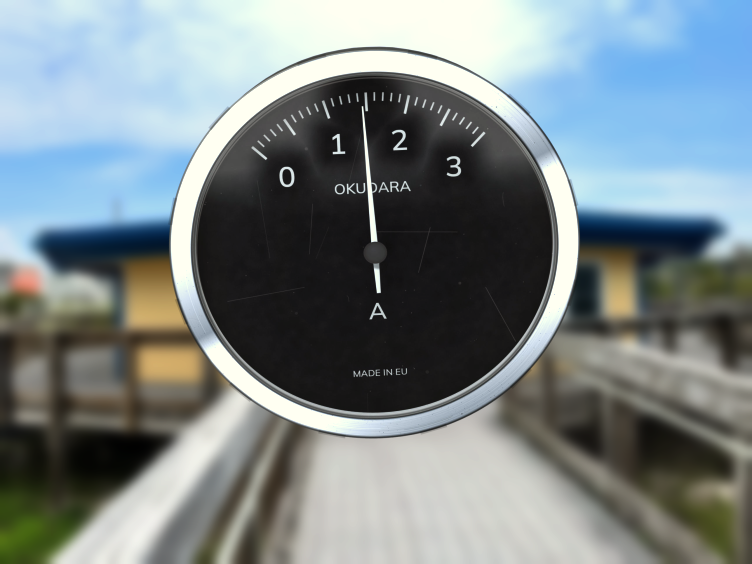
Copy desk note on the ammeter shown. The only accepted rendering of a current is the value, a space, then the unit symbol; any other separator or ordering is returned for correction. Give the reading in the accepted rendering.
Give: 1.45 A
